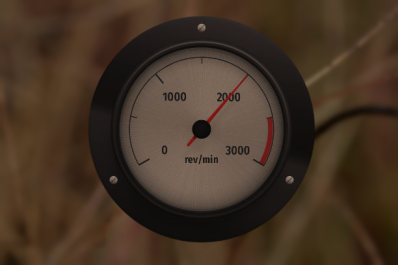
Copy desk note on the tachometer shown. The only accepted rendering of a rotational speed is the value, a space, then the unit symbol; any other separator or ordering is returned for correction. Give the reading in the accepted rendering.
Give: 2000 rpm
